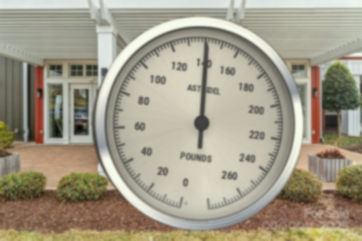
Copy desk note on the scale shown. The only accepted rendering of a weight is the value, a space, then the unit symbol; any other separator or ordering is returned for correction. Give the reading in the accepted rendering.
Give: 140 lb
